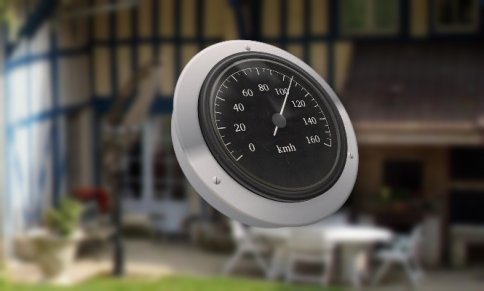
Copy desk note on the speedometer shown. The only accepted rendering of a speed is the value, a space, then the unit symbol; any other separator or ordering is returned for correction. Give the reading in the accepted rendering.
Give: 105 km/h
